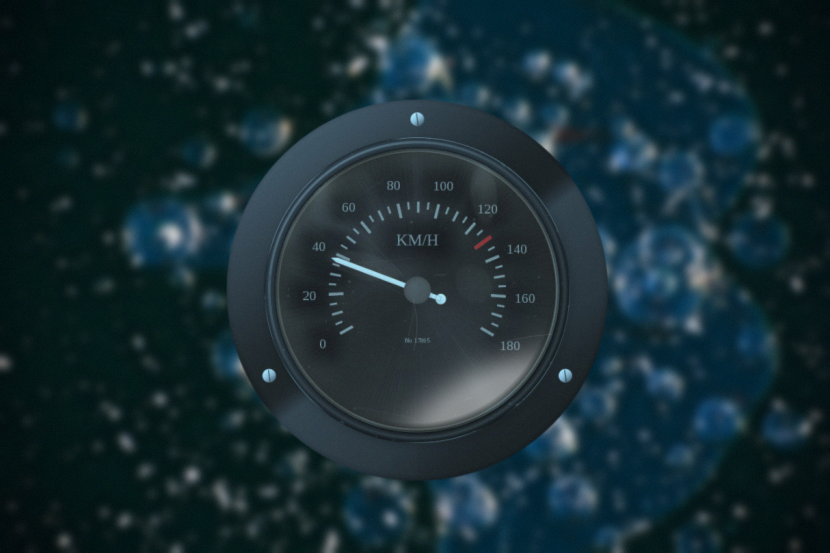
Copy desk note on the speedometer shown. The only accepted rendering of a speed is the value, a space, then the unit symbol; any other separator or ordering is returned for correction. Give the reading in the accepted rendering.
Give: 37.5 km/h
